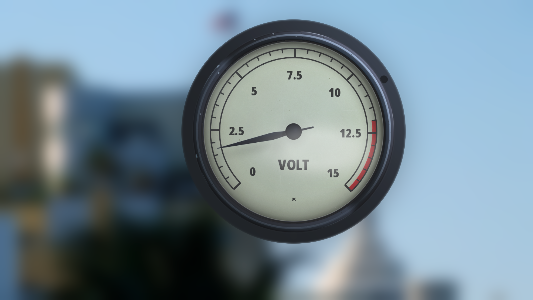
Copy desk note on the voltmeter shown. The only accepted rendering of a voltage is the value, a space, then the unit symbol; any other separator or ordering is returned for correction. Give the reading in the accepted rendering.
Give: 1.75 V
